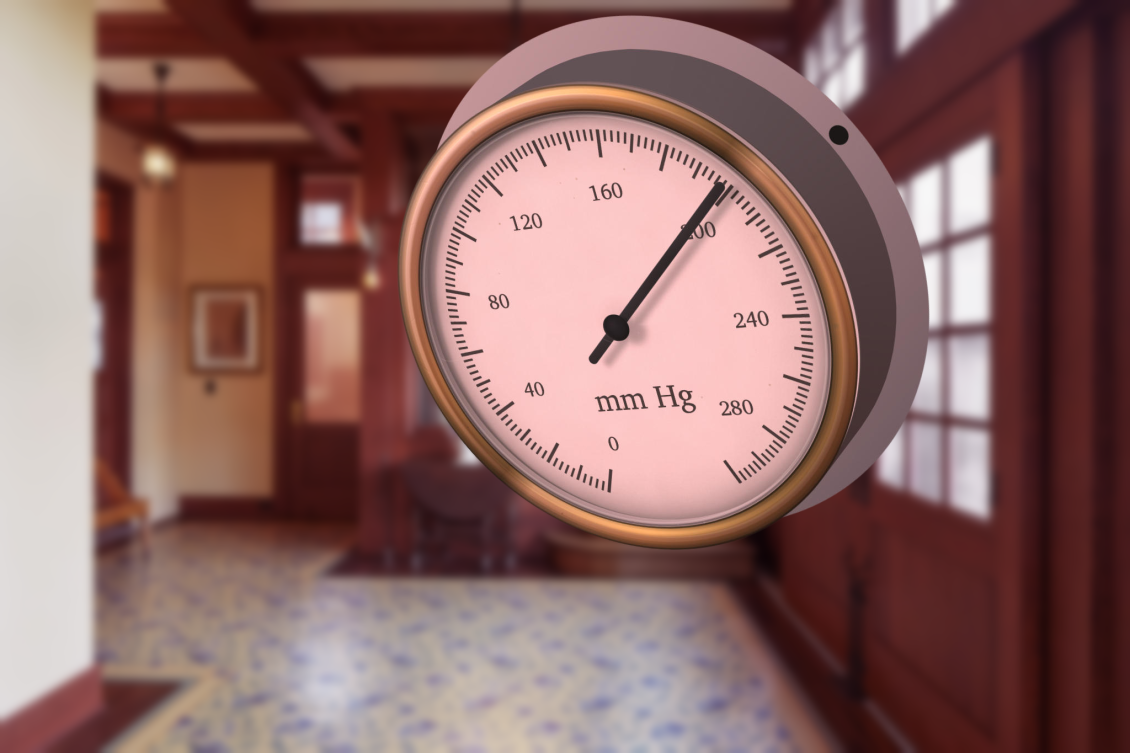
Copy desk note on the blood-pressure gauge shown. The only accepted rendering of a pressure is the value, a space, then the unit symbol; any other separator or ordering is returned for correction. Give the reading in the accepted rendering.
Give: 198 mmHg
